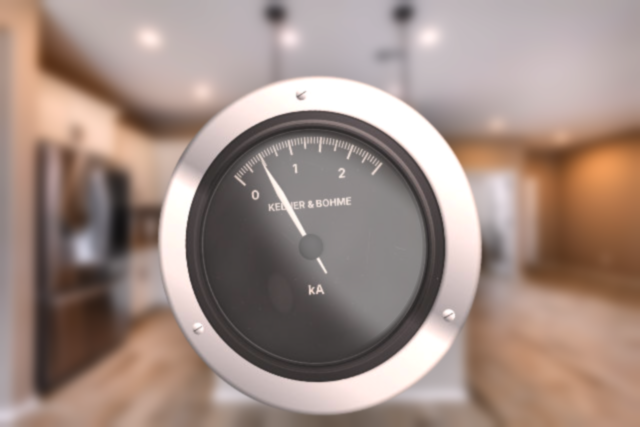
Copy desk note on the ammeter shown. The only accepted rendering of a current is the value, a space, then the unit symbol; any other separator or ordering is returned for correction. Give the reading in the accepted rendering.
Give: 0.5 kA
